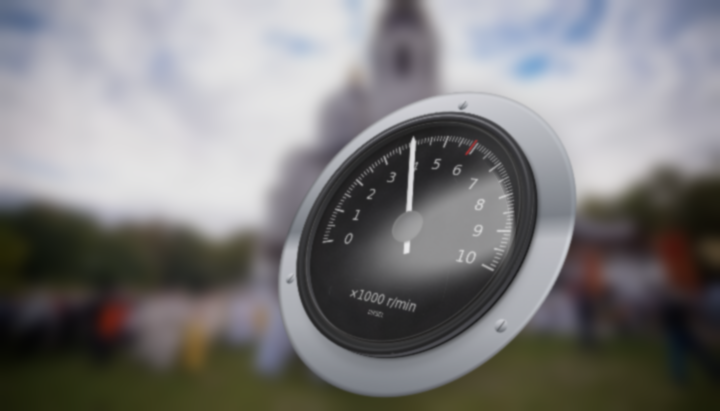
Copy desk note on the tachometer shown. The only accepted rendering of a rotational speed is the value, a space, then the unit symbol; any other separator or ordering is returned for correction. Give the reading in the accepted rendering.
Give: 4000 rpm
